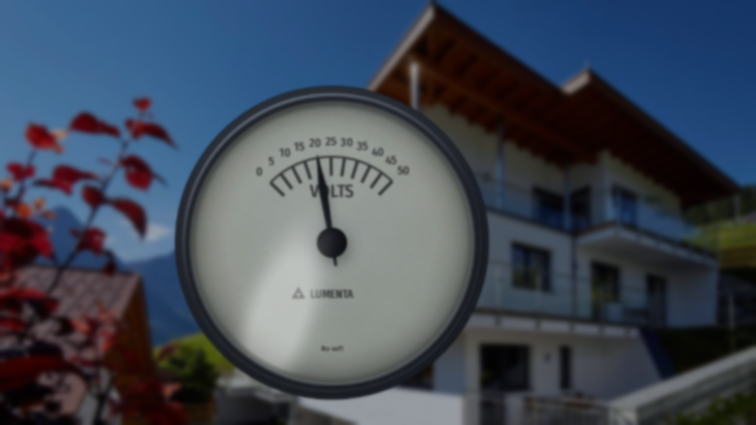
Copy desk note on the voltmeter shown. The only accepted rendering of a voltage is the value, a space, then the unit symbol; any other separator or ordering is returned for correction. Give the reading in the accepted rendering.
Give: 20 V
